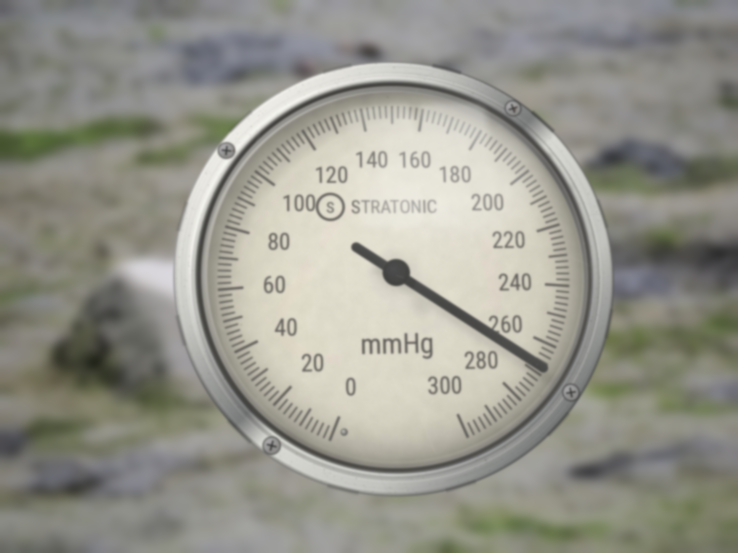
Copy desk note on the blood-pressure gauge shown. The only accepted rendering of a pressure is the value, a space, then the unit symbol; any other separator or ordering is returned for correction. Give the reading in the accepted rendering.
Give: 268 mmHg
